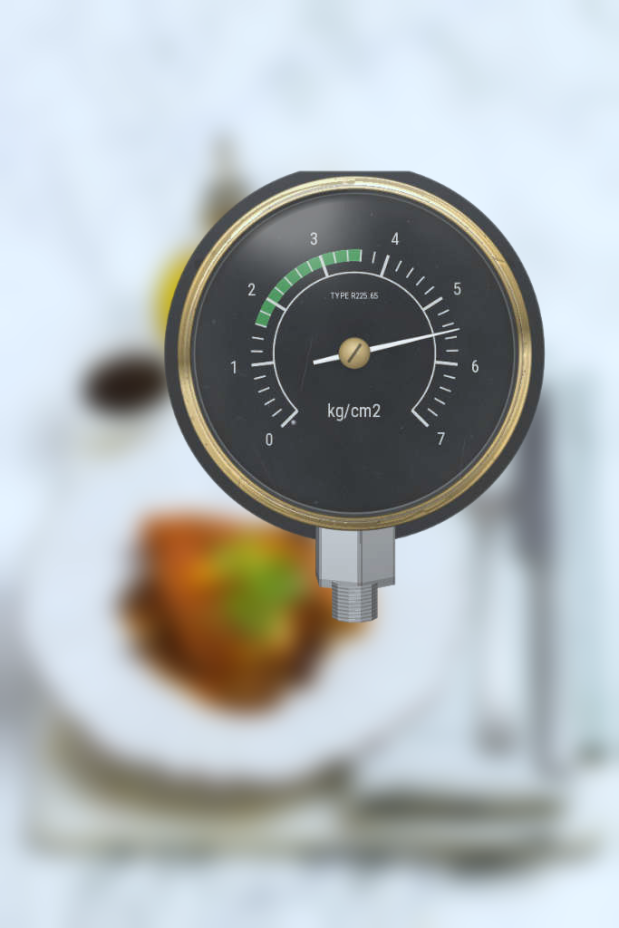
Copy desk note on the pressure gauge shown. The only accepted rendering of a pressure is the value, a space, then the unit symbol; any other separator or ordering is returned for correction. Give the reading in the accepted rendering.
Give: 5.5 kg/cm²
